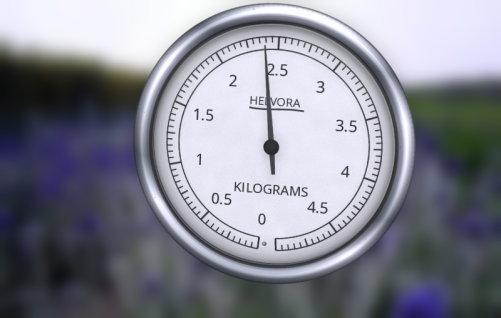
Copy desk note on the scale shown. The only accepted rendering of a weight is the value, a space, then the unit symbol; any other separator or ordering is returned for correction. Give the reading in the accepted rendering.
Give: 2.4 kg
